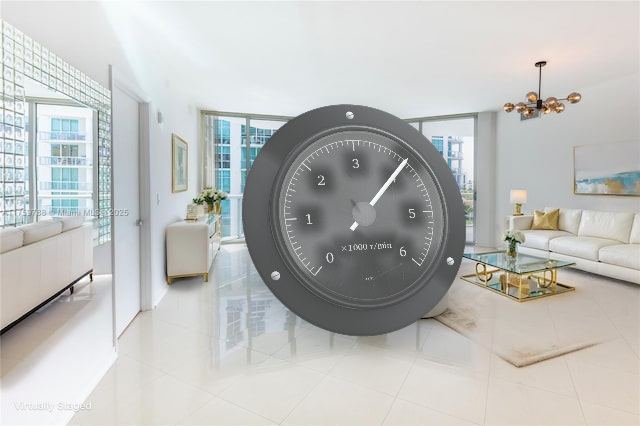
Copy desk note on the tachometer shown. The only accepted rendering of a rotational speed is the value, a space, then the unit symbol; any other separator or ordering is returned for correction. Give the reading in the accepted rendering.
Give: 4000 rpm
